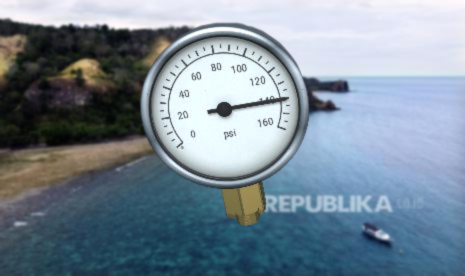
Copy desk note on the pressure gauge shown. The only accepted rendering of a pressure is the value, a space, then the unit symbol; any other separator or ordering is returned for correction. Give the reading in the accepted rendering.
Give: 140 psi
